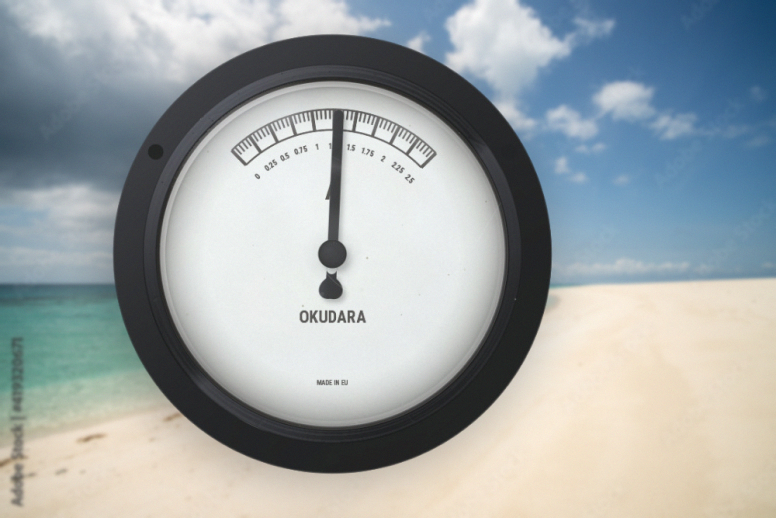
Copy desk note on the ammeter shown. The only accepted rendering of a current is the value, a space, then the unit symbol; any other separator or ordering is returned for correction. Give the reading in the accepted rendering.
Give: 1.3 A
